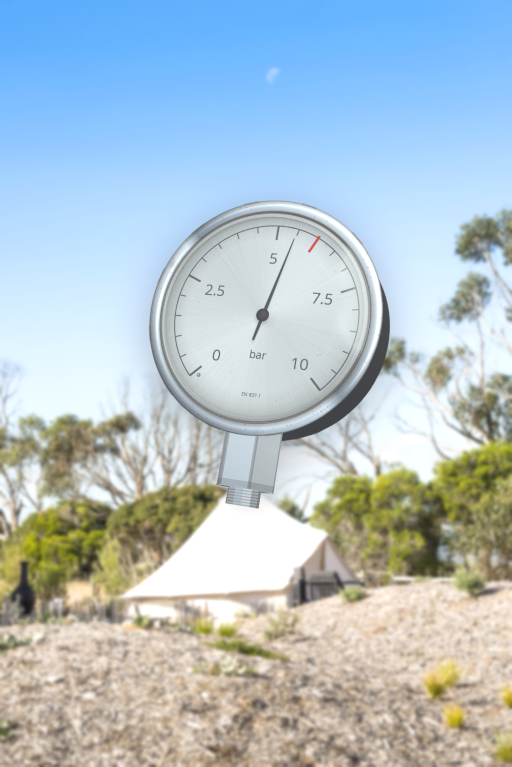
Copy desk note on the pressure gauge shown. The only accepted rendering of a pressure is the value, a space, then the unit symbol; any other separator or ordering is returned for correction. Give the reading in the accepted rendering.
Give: 5.5 bar
